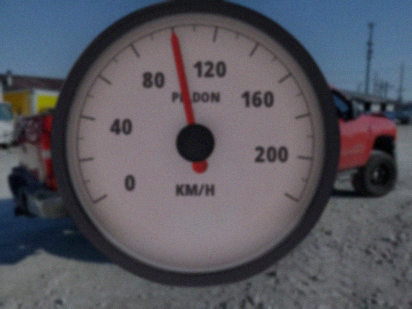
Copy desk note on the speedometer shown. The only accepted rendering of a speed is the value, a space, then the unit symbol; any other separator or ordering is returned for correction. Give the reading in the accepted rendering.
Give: 100 km/h
